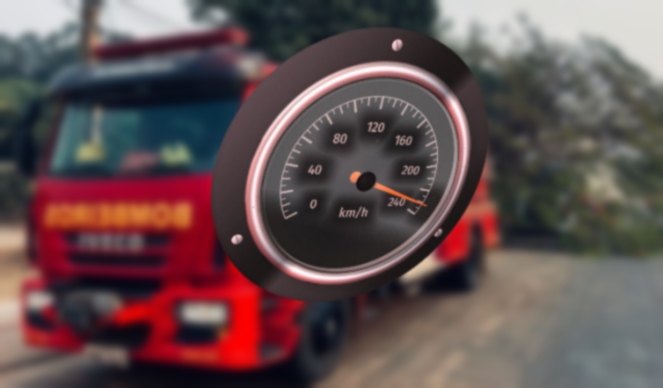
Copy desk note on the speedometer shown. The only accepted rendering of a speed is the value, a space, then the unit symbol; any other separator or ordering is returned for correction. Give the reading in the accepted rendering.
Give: 230 km/h
